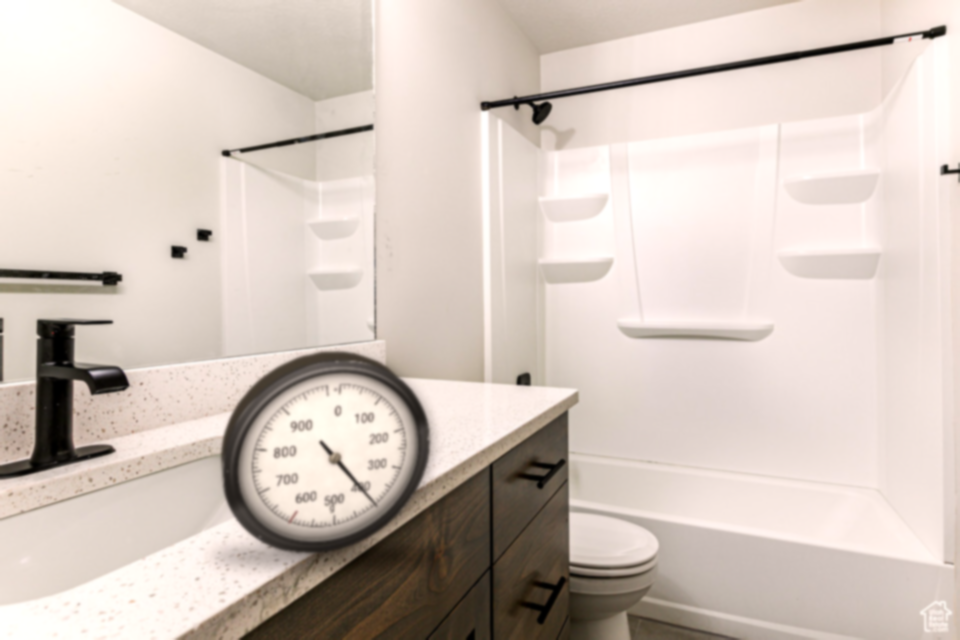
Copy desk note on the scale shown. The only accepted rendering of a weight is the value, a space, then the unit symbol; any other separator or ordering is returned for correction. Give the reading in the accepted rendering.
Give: 400 g
